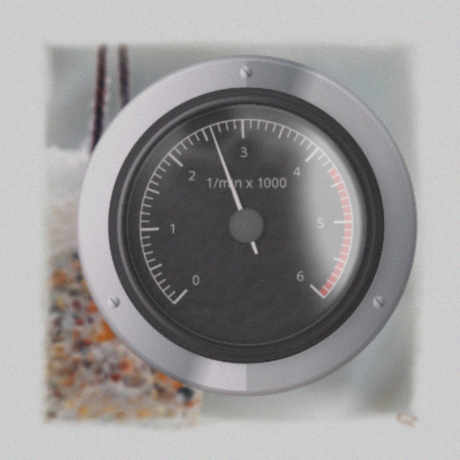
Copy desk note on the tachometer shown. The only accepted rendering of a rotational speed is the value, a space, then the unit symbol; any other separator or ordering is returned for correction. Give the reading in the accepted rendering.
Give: 2600 rpm
